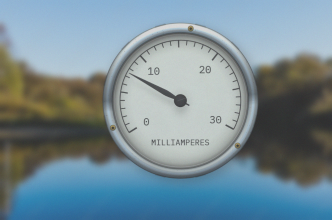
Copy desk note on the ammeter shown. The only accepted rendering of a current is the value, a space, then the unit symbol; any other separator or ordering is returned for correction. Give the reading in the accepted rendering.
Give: 7.5 mA
